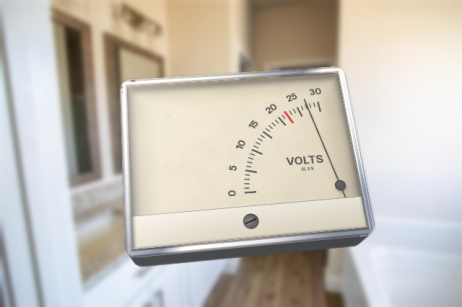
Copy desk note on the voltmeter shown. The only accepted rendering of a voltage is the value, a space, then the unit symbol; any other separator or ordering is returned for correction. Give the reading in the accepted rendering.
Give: 27 V
